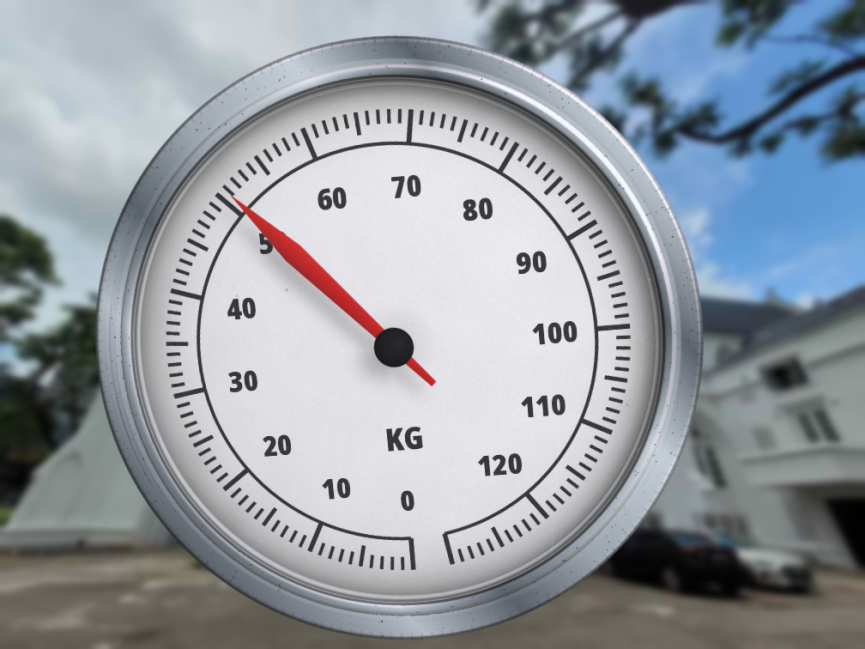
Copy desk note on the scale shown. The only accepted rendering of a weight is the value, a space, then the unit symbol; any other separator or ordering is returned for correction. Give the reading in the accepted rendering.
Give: 51 kg
